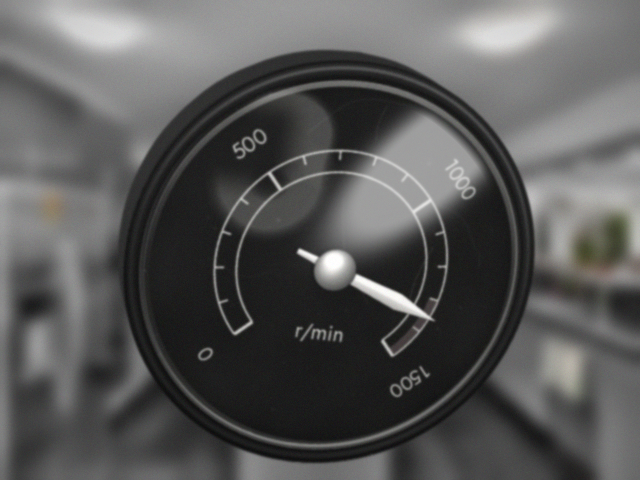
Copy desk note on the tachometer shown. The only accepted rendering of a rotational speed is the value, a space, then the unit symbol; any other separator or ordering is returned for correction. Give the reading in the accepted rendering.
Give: 1350 rpm
